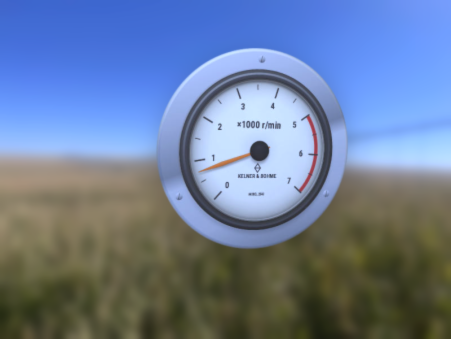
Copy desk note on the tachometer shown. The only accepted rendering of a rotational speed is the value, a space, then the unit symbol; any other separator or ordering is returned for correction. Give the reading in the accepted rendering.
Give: 750 rpm
